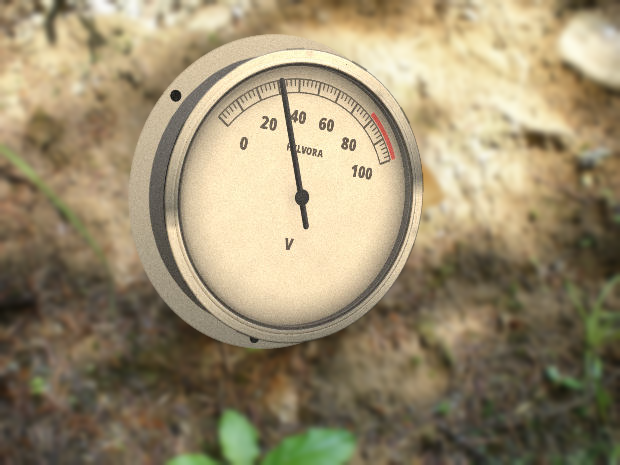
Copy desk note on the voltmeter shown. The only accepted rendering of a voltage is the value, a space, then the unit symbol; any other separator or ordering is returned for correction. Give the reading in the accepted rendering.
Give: 30 V
